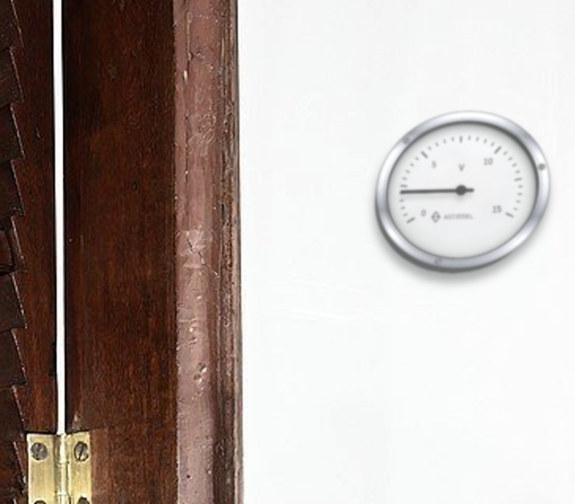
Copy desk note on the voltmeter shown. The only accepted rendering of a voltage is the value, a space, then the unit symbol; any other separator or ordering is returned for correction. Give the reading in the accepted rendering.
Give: 2 V
